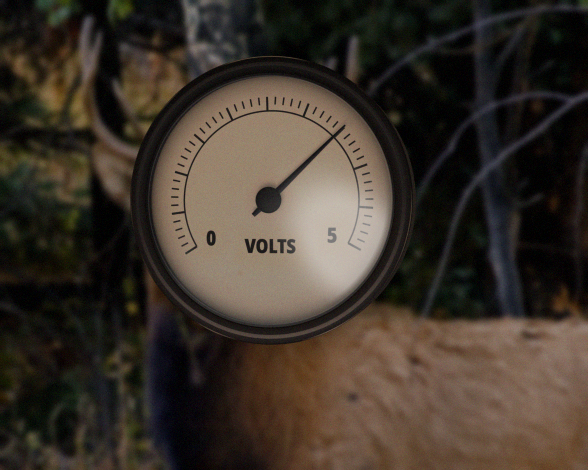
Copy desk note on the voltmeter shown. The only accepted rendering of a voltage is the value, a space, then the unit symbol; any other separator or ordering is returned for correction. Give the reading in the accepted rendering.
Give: 3.5 V
